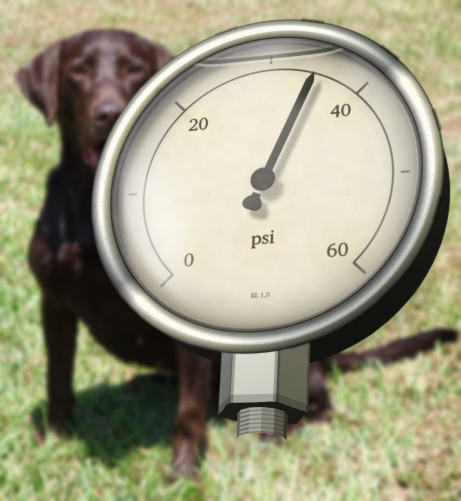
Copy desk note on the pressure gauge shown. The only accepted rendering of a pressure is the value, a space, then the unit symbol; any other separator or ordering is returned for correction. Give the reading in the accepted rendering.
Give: 35 psi
